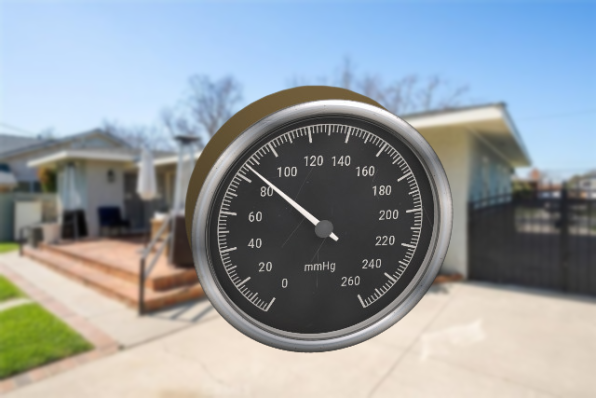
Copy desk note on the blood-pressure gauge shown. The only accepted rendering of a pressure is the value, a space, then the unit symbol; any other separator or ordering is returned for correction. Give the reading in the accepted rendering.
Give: 86 mmHg
